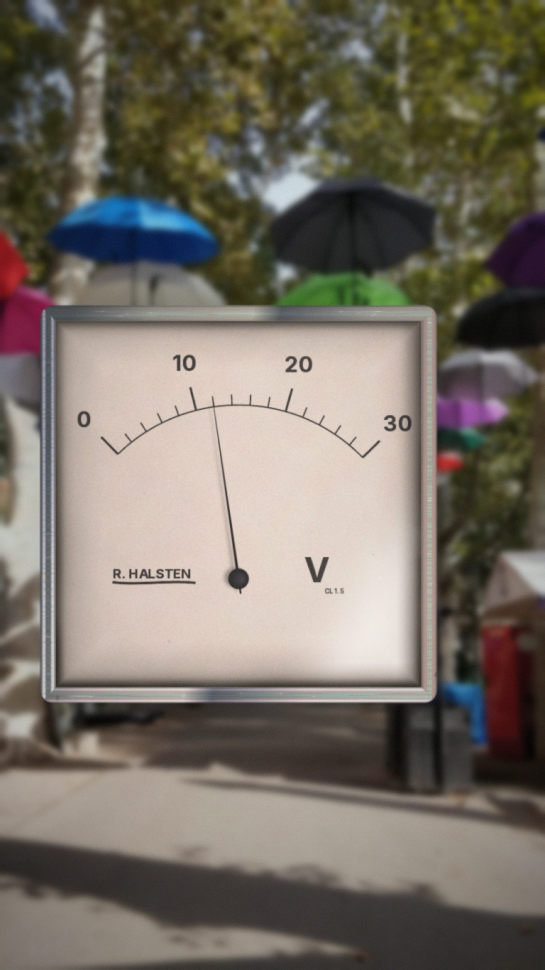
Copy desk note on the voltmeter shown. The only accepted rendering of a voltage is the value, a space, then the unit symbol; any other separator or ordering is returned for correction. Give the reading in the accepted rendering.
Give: 12 V
